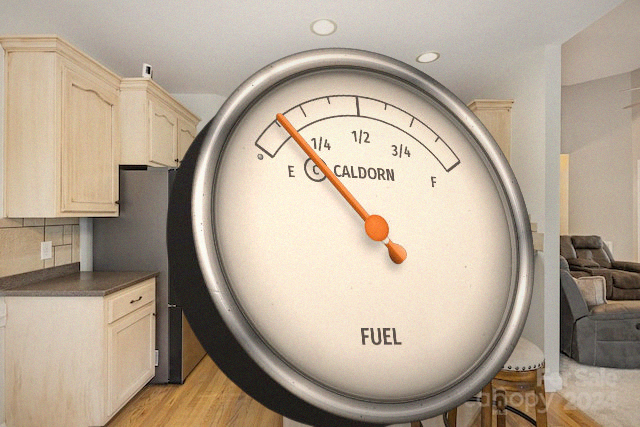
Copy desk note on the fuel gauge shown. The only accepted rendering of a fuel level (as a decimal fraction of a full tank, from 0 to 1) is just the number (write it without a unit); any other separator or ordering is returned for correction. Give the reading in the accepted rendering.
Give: 0.125
